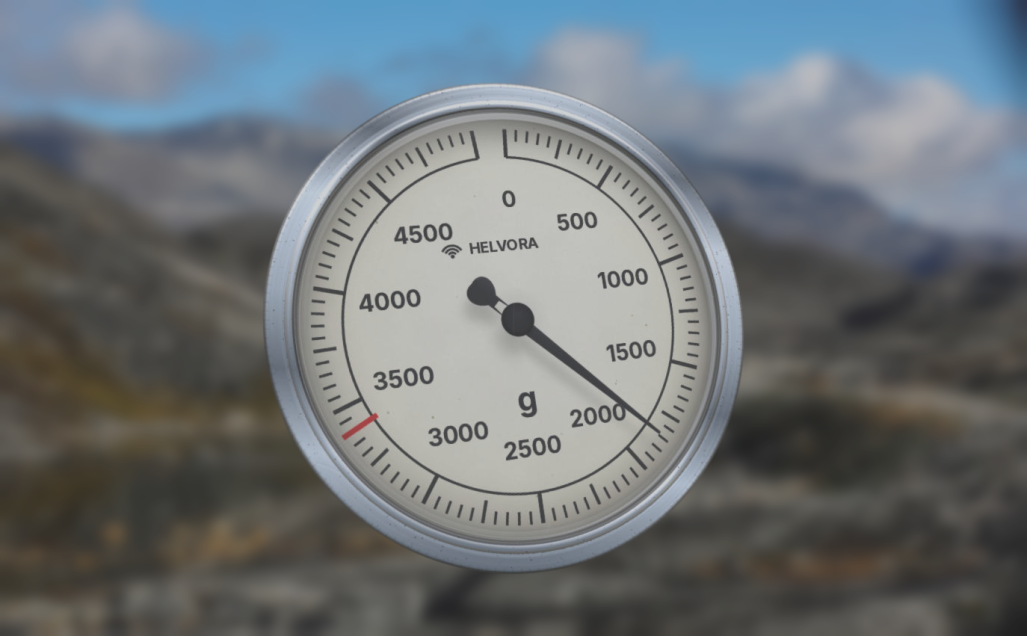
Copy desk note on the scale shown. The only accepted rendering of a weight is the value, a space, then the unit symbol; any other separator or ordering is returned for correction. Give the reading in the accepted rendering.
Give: 1850 g
